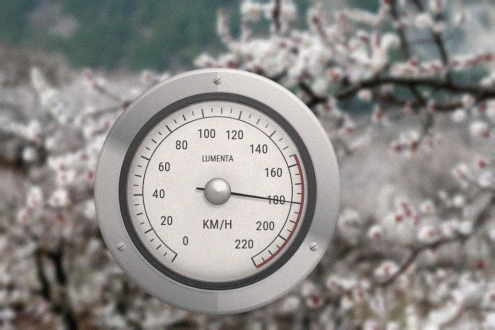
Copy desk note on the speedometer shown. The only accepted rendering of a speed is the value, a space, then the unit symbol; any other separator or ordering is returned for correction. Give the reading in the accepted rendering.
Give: 180 km/h
